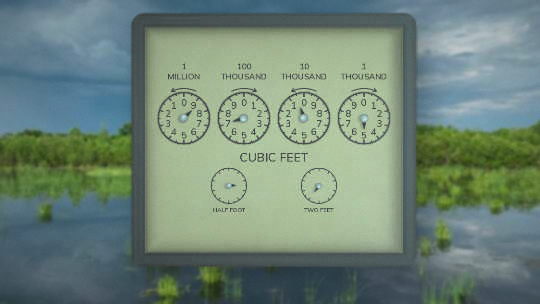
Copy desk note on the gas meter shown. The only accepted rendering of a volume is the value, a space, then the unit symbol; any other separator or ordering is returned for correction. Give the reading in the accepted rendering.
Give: 870500 ft³
